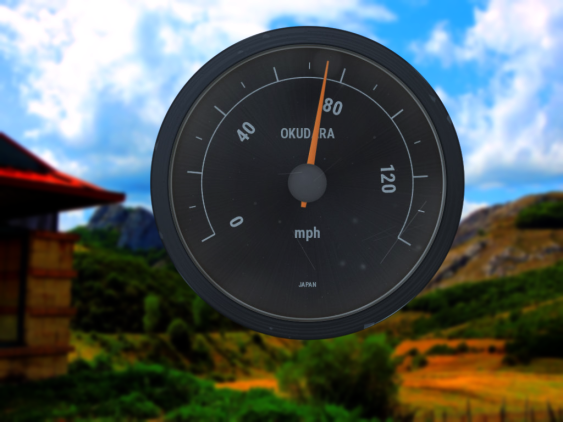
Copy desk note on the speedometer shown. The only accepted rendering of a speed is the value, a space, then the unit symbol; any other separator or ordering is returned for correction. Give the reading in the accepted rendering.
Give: 75 mph
